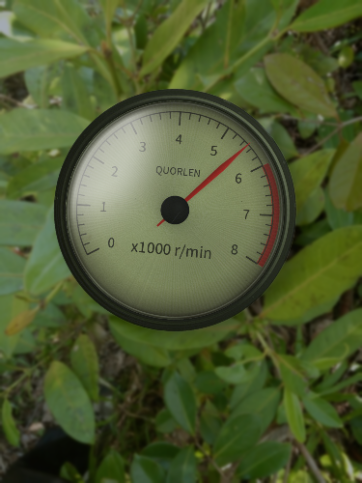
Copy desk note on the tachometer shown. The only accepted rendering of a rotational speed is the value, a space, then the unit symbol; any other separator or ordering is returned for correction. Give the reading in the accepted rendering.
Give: 5500 rpm
